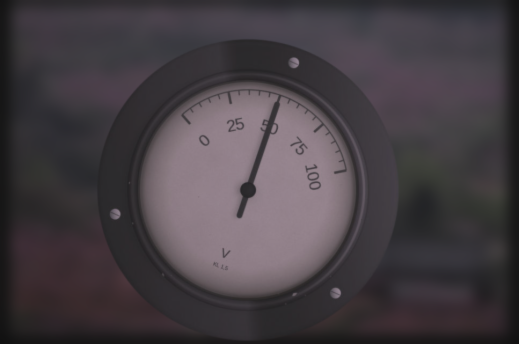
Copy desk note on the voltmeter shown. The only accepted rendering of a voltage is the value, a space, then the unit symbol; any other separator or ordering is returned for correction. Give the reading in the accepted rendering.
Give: 50 V
